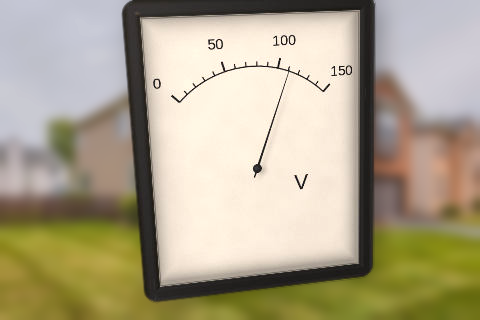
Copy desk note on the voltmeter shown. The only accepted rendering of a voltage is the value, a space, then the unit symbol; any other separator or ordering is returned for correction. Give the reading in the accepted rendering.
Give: 110 V
